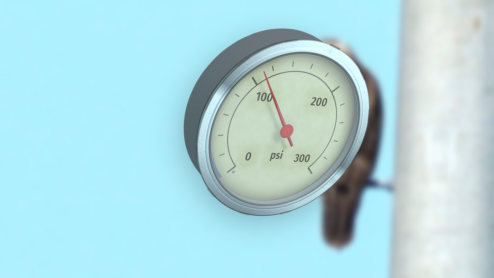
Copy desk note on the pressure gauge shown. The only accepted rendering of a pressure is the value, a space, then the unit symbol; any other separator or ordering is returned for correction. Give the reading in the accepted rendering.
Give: 110 psi
